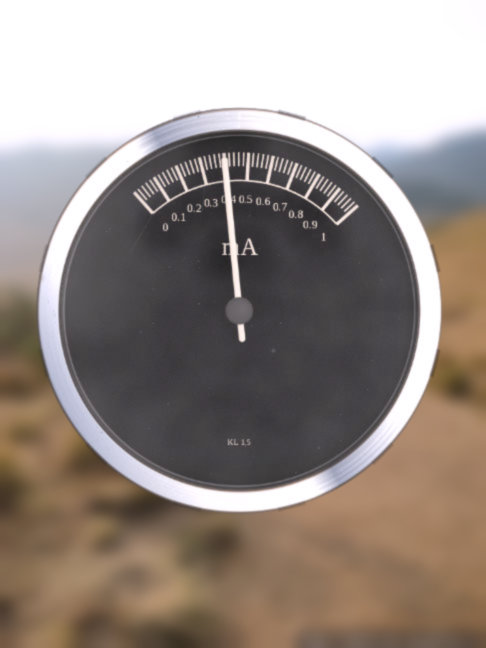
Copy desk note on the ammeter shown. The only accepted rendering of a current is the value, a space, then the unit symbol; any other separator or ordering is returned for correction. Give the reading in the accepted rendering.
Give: 0.4 mA
